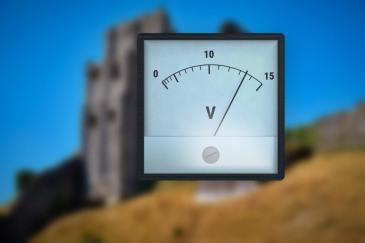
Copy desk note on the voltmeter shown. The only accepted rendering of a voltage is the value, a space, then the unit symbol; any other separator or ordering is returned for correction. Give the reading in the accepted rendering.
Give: 13.5 V
